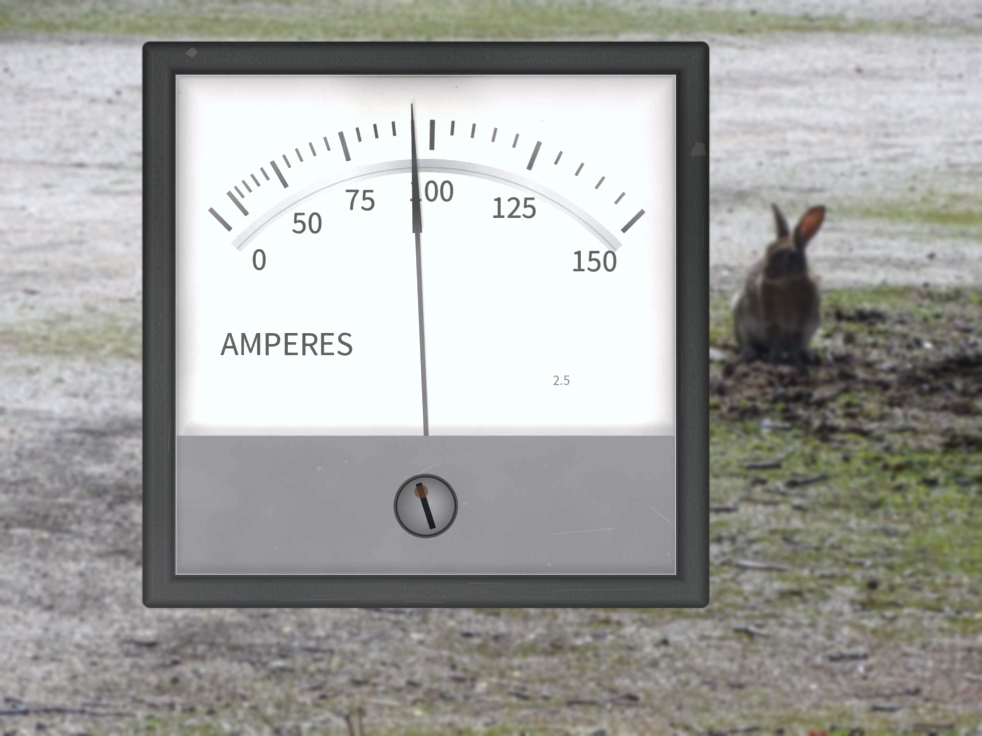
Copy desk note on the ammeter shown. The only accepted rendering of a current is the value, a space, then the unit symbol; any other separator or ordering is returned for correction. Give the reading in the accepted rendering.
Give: 95 A
